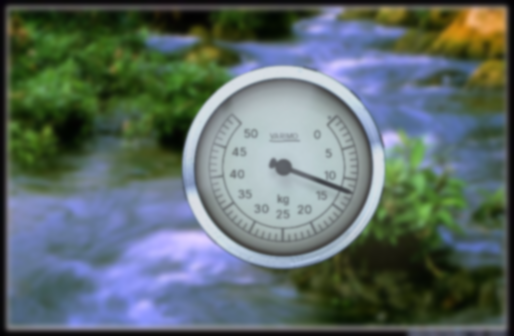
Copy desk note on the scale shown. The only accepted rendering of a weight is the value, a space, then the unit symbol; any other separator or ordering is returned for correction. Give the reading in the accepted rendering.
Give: 12 kg
